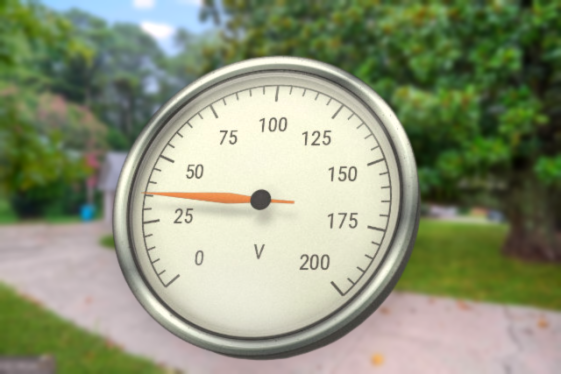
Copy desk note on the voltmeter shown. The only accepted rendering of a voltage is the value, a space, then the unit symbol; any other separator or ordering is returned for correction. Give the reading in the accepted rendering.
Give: 35 V
